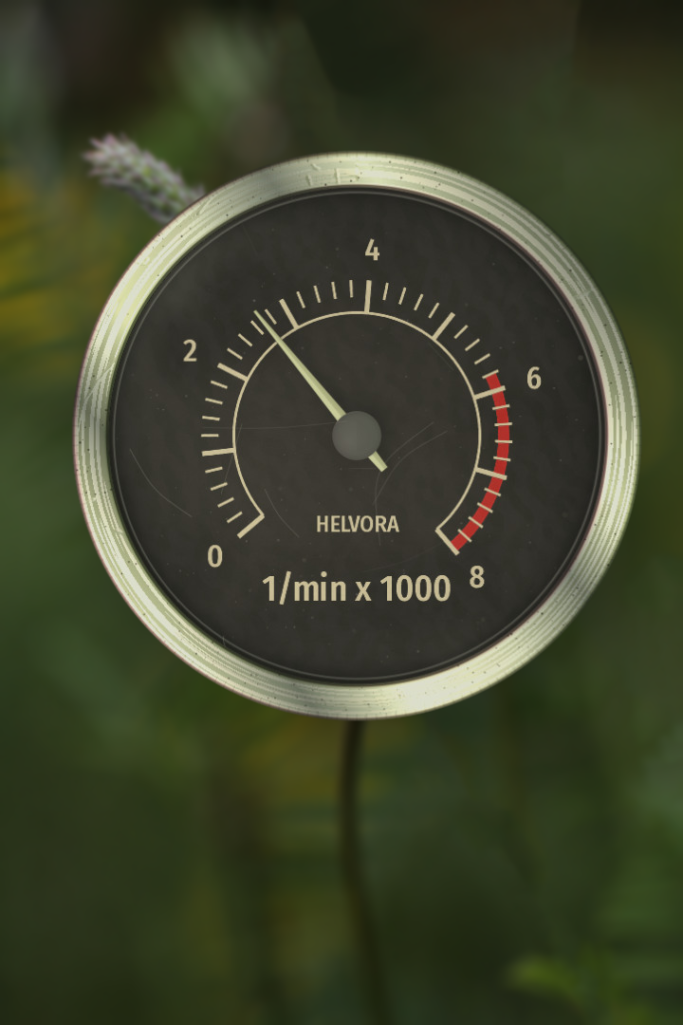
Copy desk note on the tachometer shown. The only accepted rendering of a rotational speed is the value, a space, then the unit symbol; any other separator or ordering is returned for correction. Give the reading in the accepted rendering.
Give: 2700 rpm
